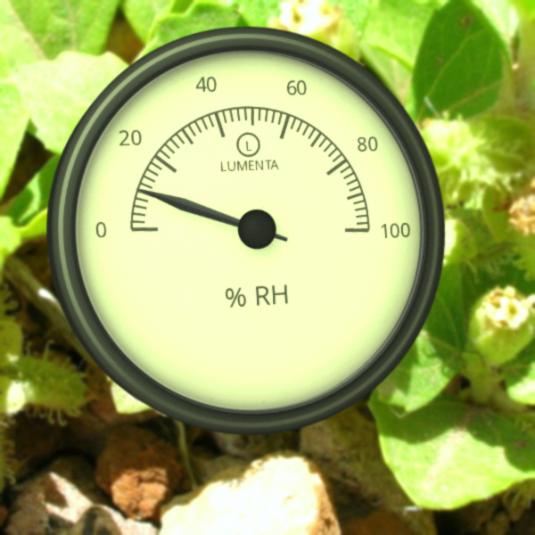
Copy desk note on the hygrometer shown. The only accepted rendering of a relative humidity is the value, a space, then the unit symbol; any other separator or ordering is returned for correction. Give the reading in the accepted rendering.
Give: 10 %
